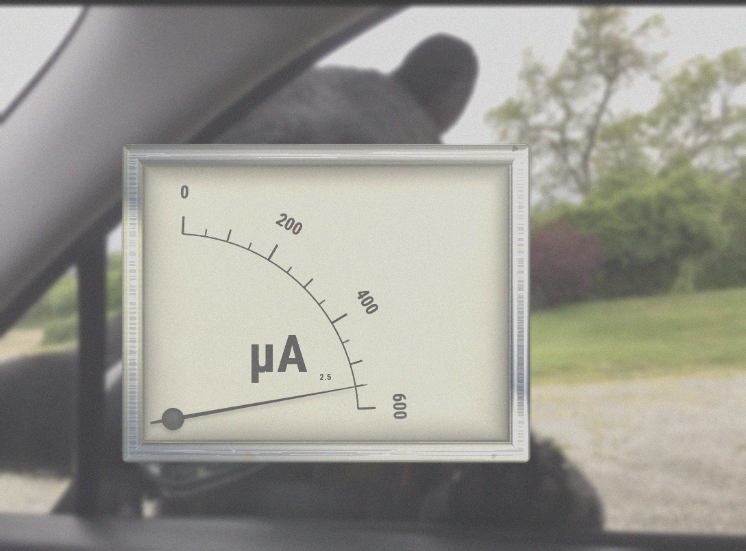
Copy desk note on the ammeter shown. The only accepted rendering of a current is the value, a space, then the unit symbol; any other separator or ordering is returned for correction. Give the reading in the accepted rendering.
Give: 550 µA
